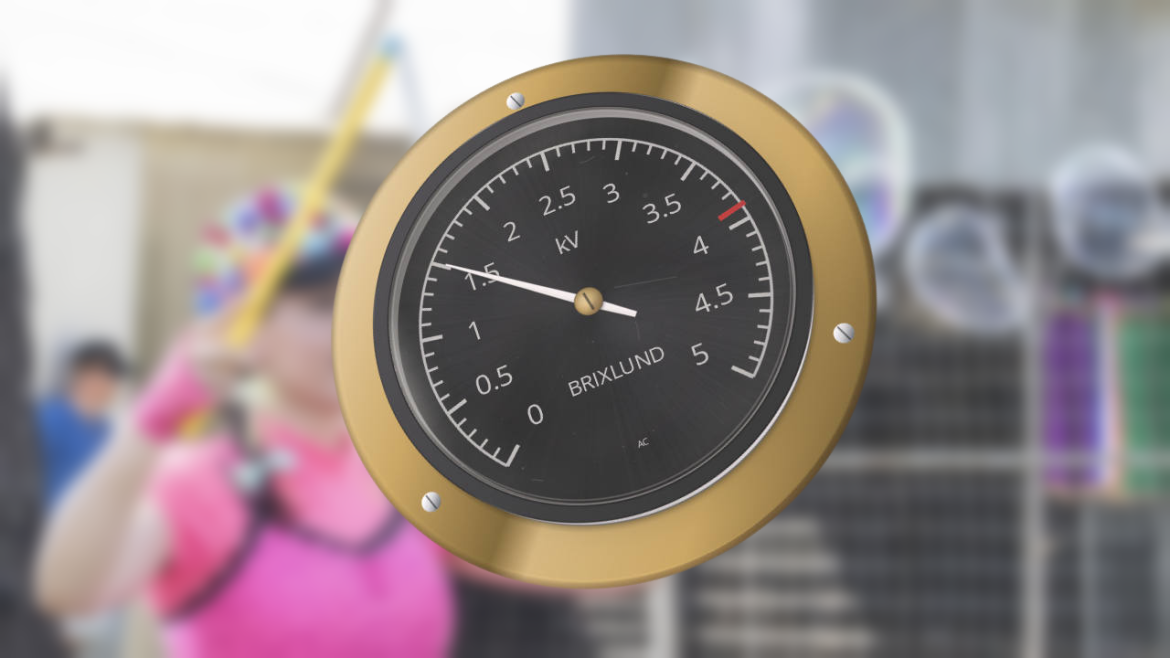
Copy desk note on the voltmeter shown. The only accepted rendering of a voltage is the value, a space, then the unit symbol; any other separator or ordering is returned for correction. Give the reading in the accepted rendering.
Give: 1.5 kV
